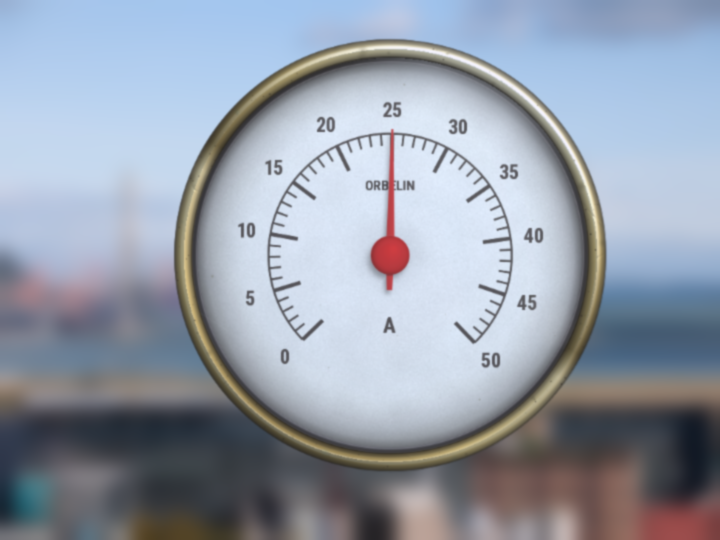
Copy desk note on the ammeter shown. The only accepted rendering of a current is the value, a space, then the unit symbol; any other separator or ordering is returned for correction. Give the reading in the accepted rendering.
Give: 25 A
